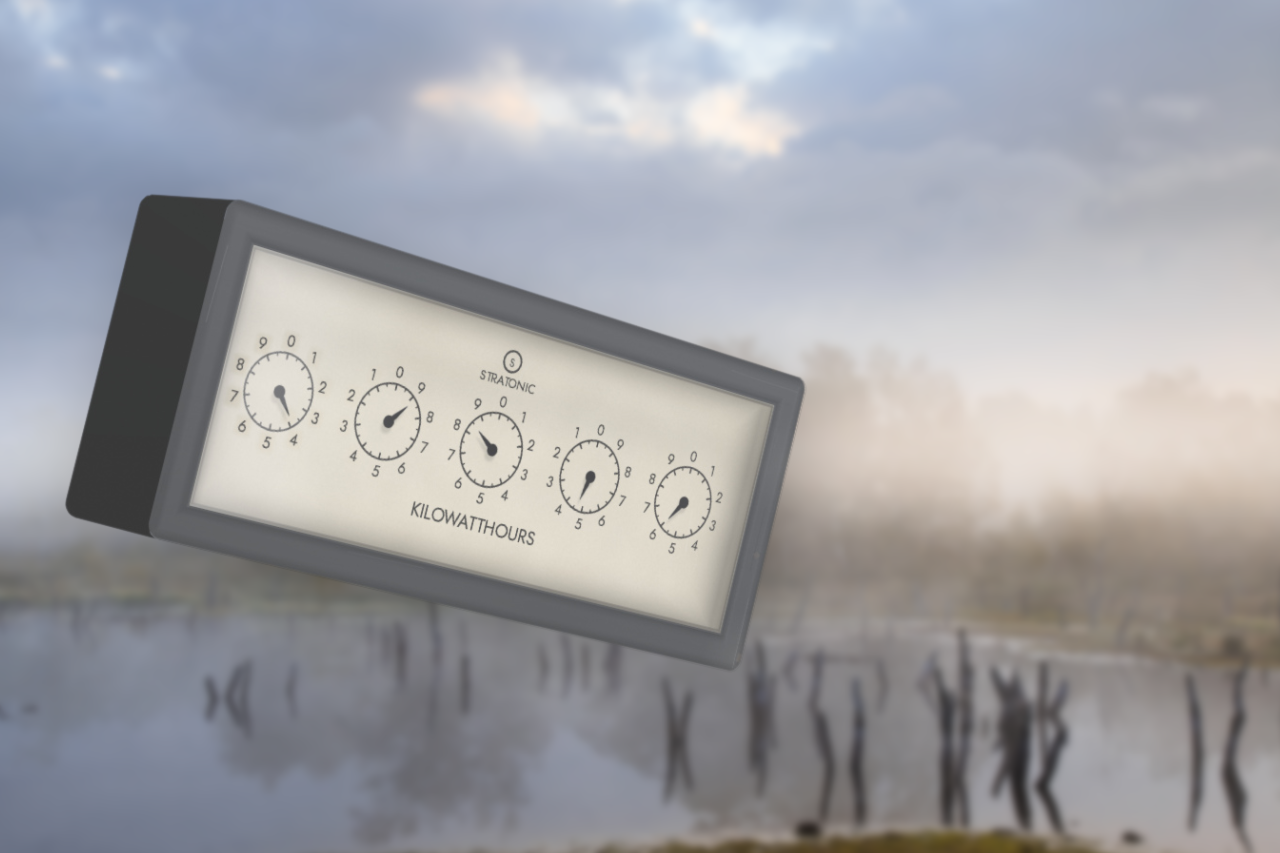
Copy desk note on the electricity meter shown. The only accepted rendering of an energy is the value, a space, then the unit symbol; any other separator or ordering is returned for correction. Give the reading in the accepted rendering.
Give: 38846 kWh
